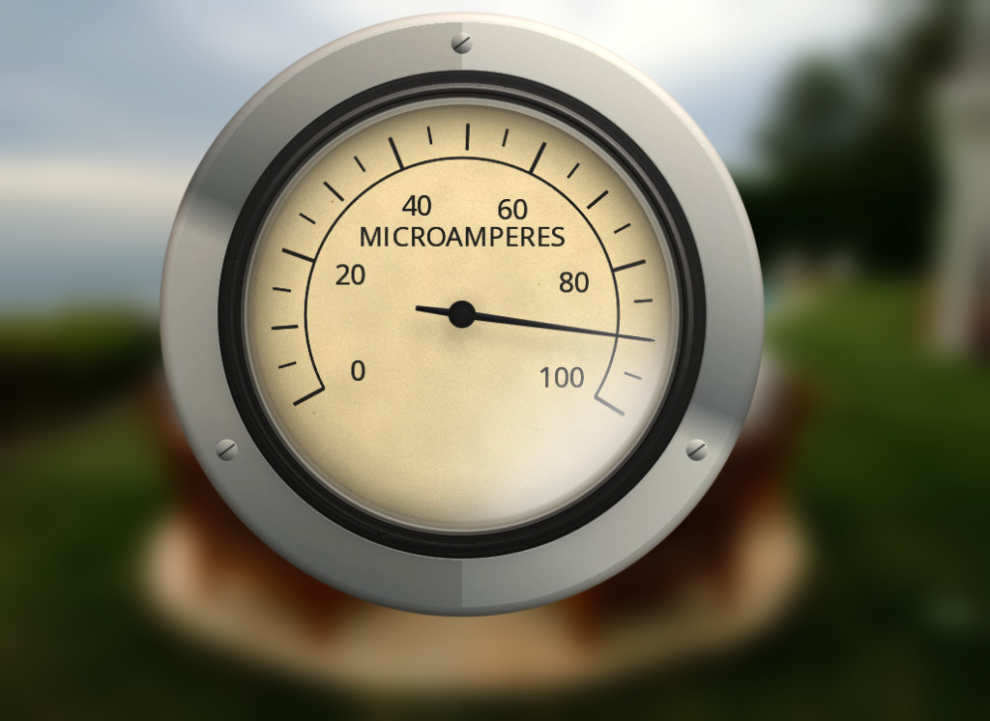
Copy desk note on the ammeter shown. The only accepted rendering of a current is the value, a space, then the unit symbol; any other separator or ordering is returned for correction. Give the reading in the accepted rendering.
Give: 90 µA
